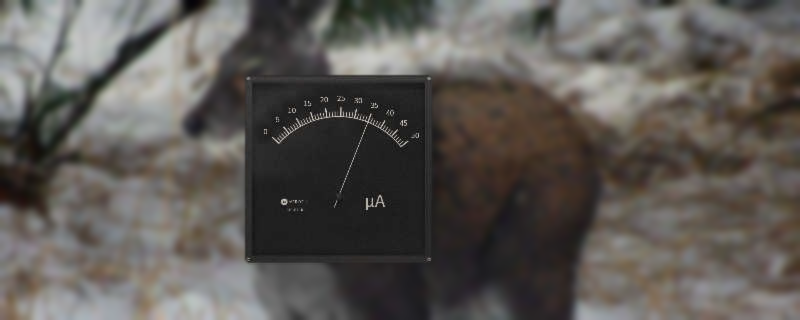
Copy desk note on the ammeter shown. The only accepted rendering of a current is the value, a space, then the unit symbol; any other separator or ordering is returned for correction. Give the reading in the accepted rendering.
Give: 35 µA
